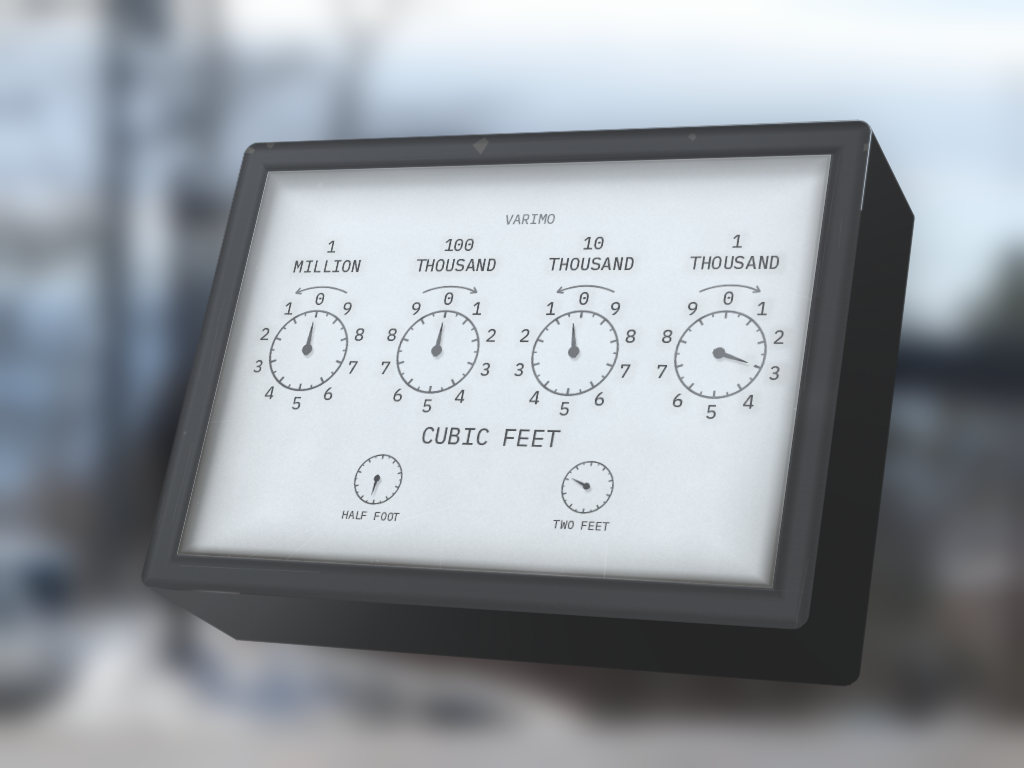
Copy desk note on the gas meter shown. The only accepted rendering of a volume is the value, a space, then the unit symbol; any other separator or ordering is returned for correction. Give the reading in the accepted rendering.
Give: 300 ft³
